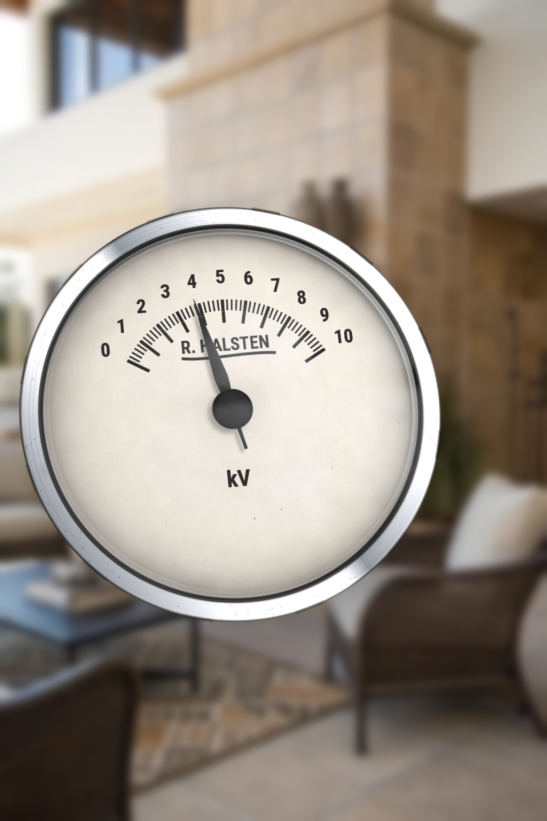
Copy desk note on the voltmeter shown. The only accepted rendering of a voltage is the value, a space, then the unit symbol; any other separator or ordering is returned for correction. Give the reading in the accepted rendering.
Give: 3.8 kV
